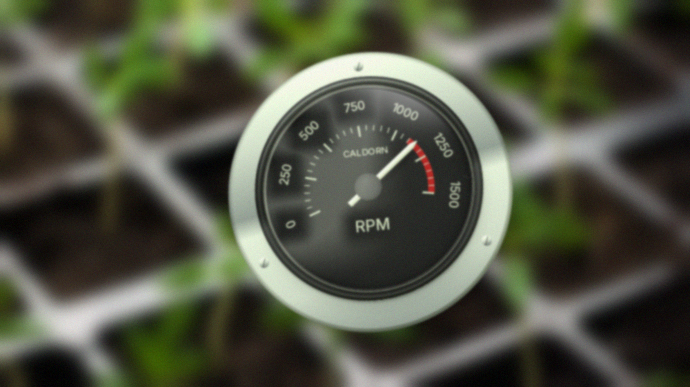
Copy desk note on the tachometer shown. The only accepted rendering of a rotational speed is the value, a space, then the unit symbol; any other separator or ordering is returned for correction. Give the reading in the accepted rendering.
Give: 1150 rpm
